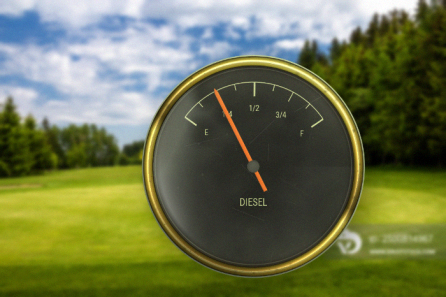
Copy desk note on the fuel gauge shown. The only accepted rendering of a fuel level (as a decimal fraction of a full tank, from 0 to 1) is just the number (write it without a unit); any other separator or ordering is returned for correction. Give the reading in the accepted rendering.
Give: 0.25
